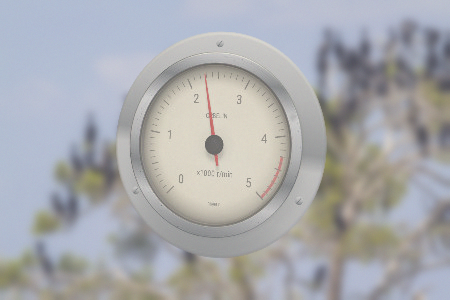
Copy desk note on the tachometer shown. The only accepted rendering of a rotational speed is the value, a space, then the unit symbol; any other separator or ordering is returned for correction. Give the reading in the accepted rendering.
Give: 2300 rpm
